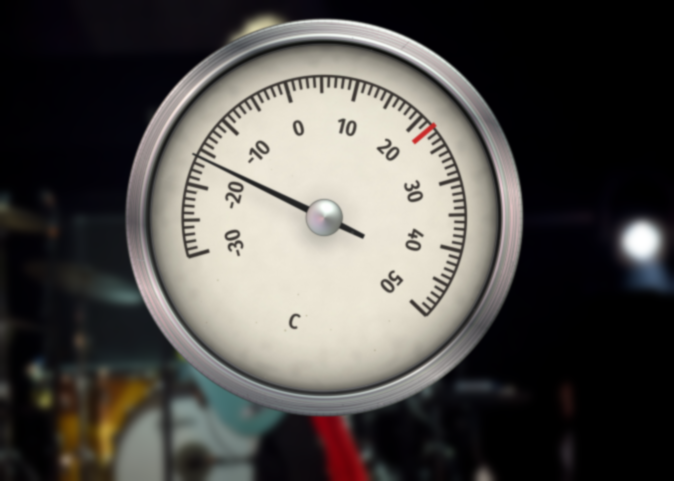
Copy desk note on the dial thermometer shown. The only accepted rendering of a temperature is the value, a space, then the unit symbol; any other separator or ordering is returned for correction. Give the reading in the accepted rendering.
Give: -16 °C
